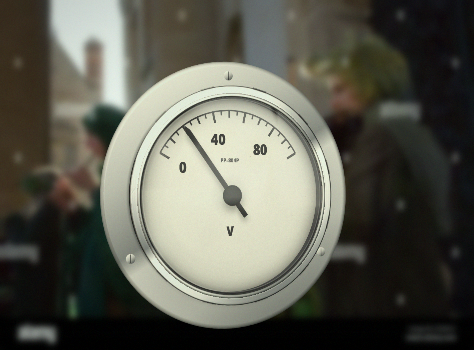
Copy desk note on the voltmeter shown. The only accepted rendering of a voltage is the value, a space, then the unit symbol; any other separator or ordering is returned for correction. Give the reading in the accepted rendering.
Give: 20 V
